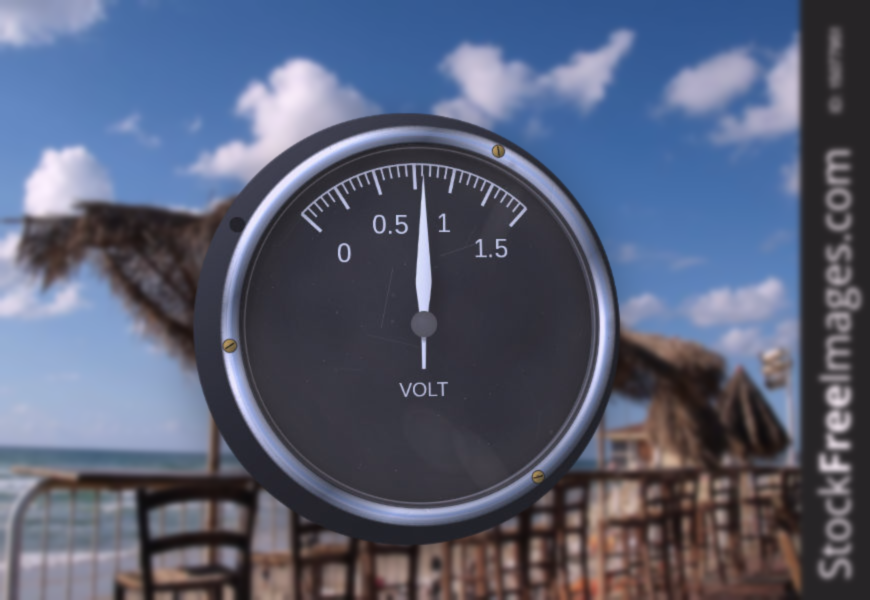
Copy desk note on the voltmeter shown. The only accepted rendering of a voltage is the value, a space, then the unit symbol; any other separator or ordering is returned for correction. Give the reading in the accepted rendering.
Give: 0.8 V
